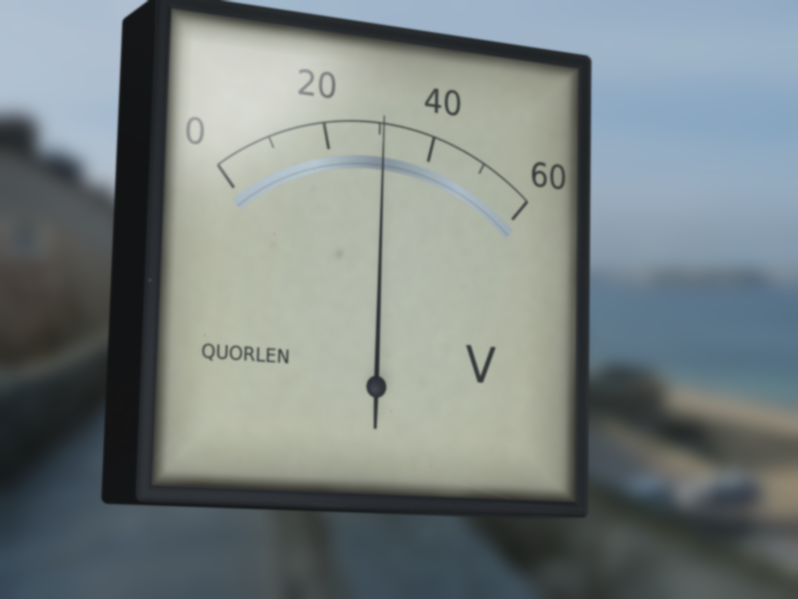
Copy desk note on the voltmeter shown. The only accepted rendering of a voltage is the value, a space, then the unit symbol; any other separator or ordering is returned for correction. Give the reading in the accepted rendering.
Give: 30 V
